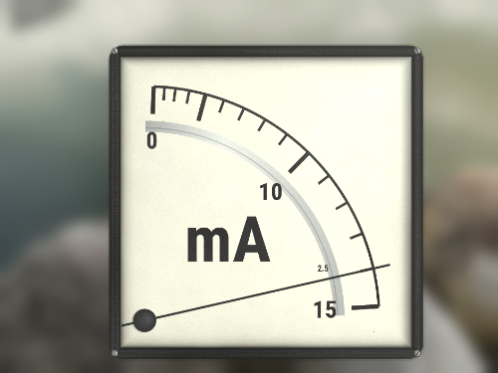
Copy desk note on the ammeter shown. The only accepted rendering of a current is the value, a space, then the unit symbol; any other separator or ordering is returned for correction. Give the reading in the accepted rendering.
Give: 14 mA
